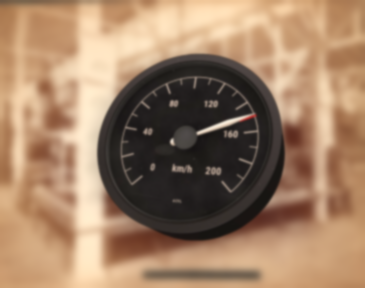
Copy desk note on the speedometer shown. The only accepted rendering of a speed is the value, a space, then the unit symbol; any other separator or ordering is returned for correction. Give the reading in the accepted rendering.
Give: 150 km/h
